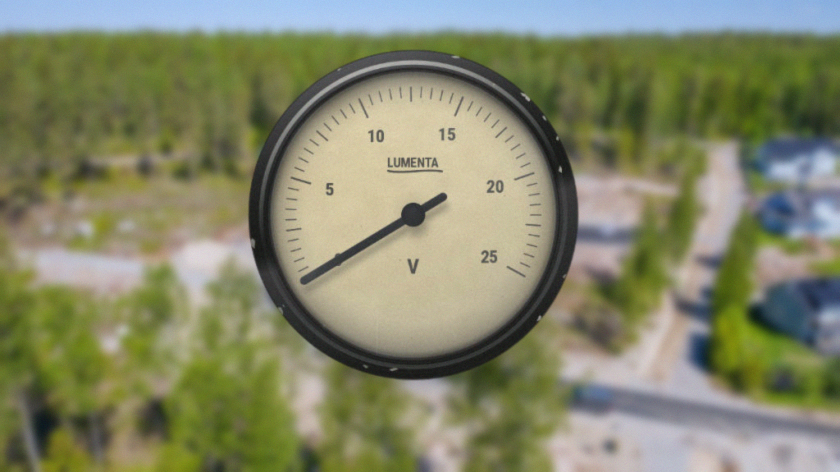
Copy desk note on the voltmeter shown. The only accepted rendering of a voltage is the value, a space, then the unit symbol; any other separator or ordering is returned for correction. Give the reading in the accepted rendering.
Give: 0 V
